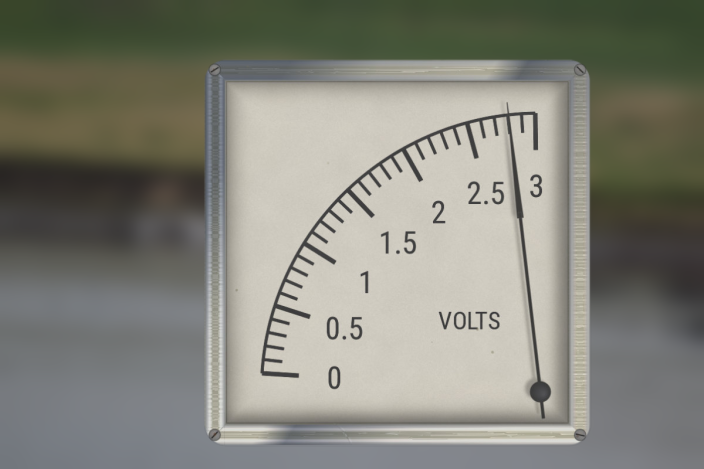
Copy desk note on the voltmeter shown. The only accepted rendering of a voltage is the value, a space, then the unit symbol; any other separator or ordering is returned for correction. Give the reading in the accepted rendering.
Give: 2.8 V
